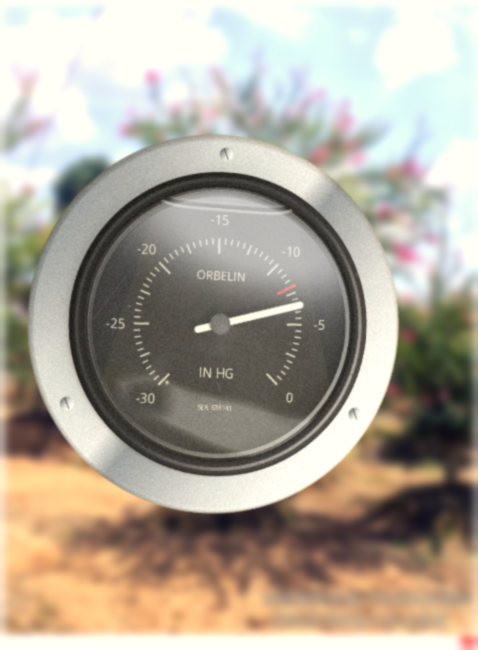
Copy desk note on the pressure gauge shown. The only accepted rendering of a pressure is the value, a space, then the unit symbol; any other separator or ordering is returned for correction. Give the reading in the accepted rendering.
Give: -6.5 inHg
